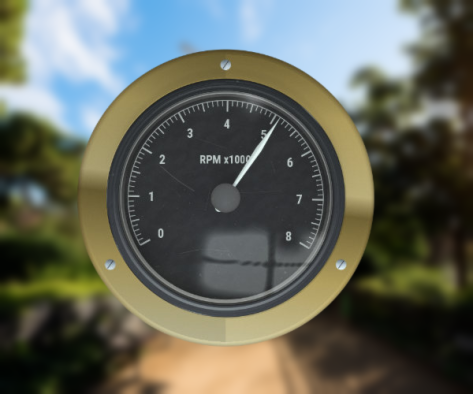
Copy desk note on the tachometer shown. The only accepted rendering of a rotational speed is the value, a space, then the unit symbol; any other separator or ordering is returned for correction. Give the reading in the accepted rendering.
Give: 5100 rpm
